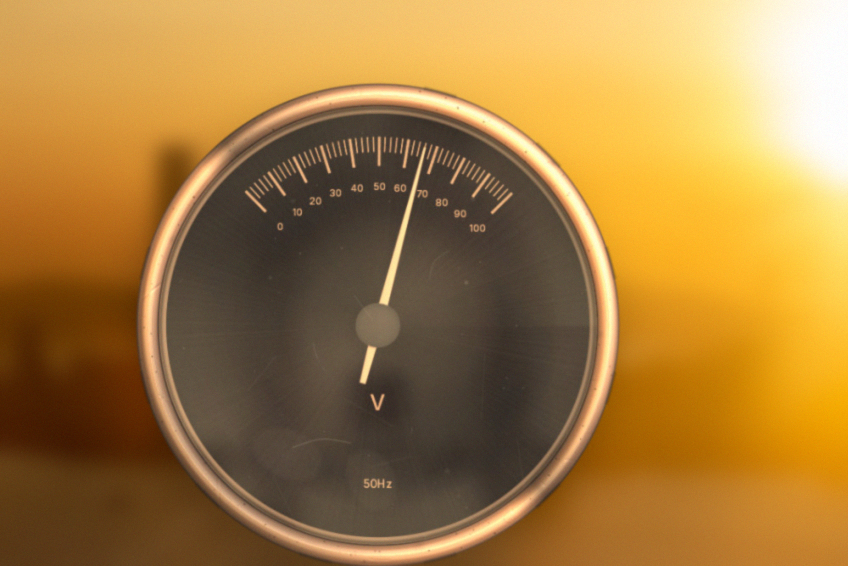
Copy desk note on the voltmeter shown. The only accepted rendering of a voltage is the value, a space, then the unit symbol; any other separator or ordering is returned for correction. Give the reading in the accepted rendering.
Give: 66 V
